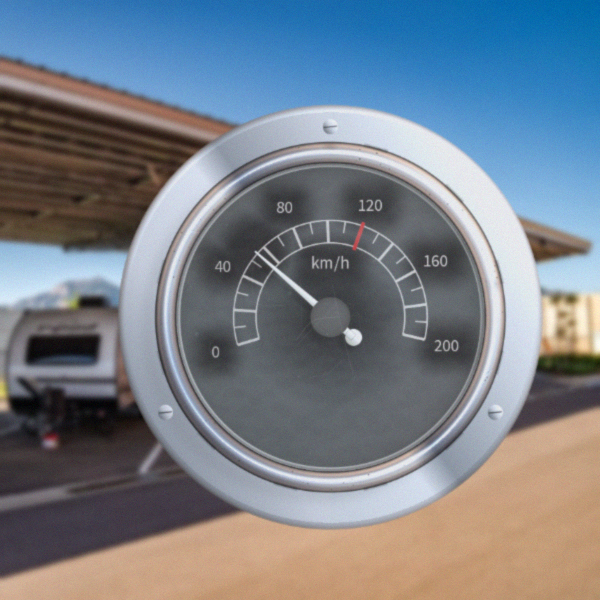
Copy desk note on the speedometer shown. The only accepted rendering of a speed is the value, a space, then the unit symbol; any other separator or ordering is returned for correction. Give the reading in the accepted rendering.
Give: 55 km/h
